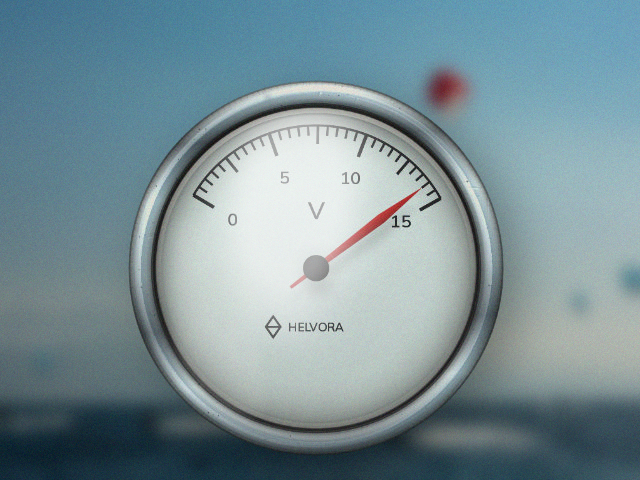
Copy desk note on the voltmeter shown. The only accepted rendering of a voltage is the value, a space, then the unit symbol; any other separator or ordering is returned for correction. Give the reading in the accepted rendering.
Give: 14 V
